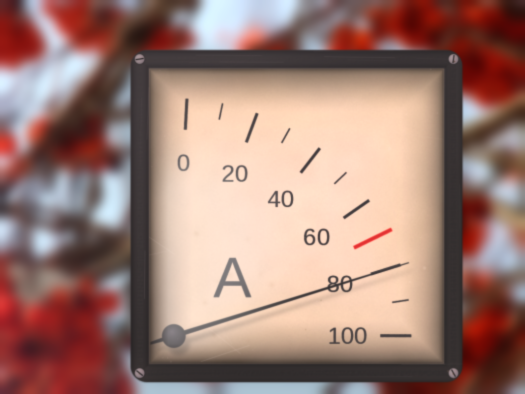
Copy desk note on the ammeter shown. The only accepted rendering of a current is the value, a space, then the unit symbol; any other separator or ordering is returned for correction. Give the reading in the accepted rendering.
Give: 80 A
